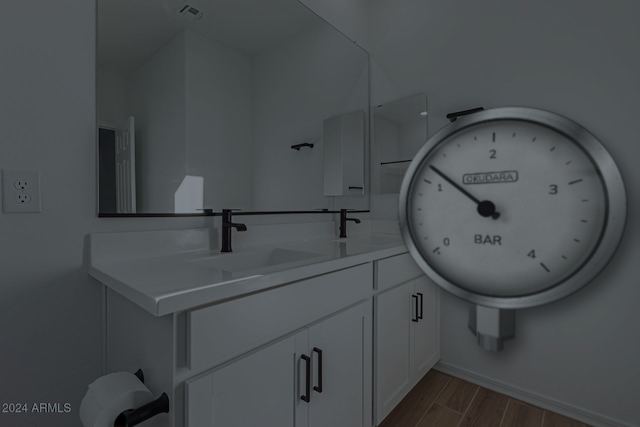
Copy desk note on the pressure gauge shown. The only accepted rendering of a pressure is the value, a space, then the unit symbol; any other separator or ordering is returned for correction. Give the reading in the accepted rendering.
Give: 1.2 bar
